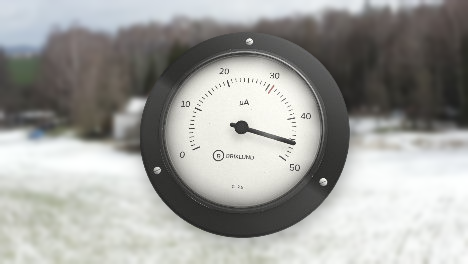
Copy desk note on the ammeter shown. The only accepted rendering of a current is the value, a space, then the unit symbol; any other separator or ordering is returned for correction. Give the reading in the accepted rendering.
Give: 46 µA
